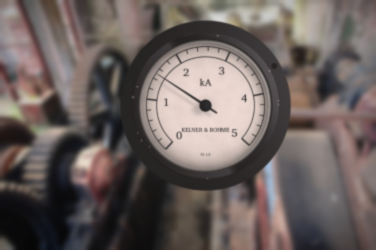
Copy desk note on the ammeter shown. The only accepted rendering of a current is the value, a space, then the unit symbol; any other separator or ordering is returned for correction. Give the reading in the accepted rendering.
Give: 1.5 kA
